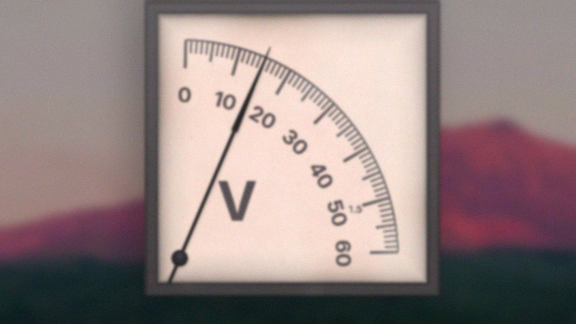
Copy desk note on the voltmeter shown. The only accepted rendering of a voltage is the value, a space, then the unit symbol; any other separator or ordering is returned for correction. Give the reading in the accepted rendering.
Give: 15 V
